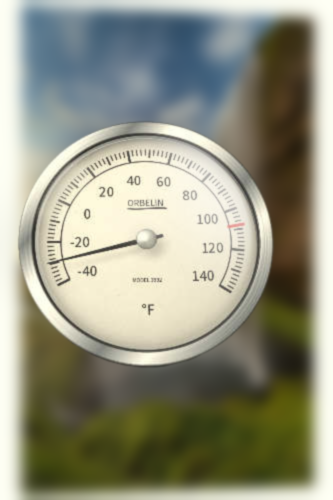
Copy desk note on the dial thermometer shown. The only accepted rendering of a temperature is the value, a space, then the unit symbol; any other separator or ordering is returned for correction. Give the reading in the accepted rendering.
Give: -30 °F
